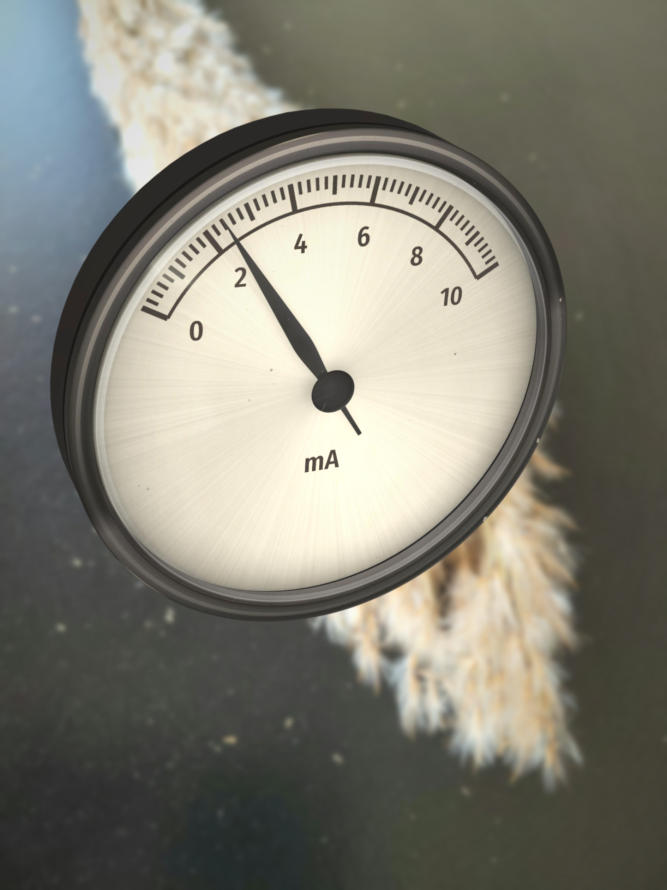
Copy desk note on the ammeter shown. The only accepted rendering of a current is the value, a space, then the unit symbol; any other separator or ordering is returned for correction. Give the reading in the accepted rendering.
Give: 2.4 mA
